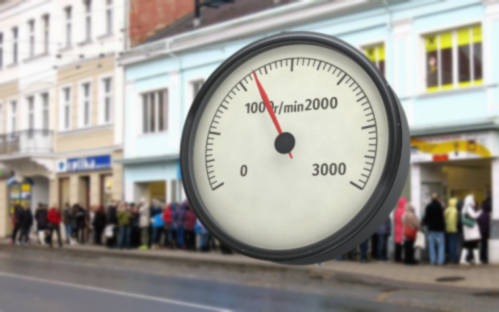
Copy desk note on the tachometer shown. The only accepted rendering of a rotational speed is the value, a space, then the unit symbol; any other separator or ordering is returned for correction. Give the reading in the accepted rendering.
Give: 1150 rpm
